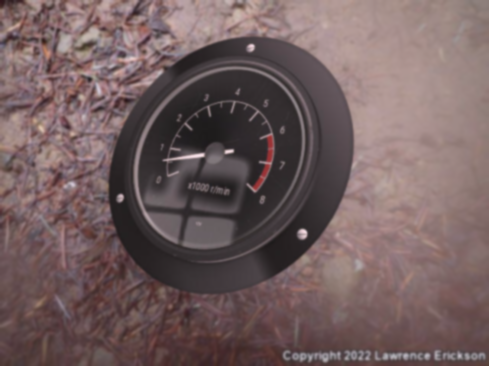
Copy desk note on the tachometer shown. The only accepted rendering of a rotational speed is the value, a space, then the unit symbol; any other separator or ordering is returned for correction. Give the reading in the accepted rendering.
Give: 500 rpm
